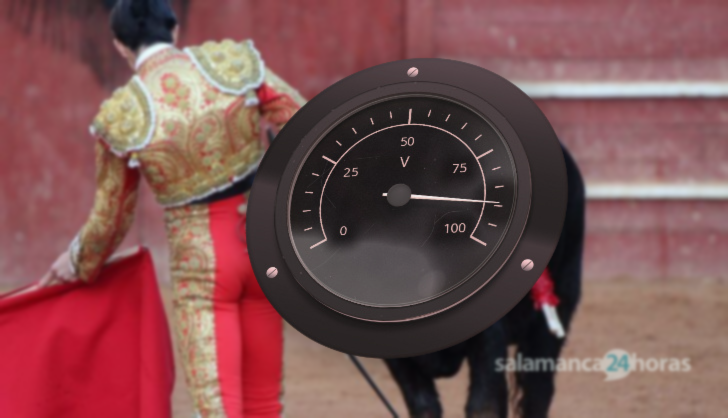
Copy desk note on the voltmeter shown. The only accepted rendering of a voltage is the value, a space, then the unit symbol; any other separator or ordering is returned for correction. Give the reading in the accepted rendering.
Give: 90 V
